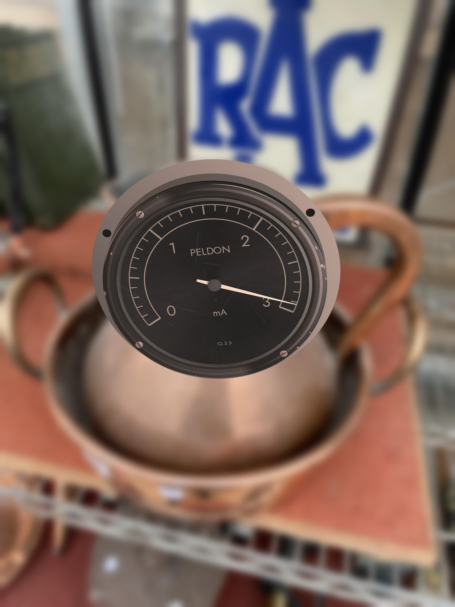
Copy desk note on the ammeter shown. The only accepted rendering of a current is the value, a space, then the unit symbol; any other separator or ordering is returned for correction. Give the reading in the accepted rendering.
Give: 2.9 mA
